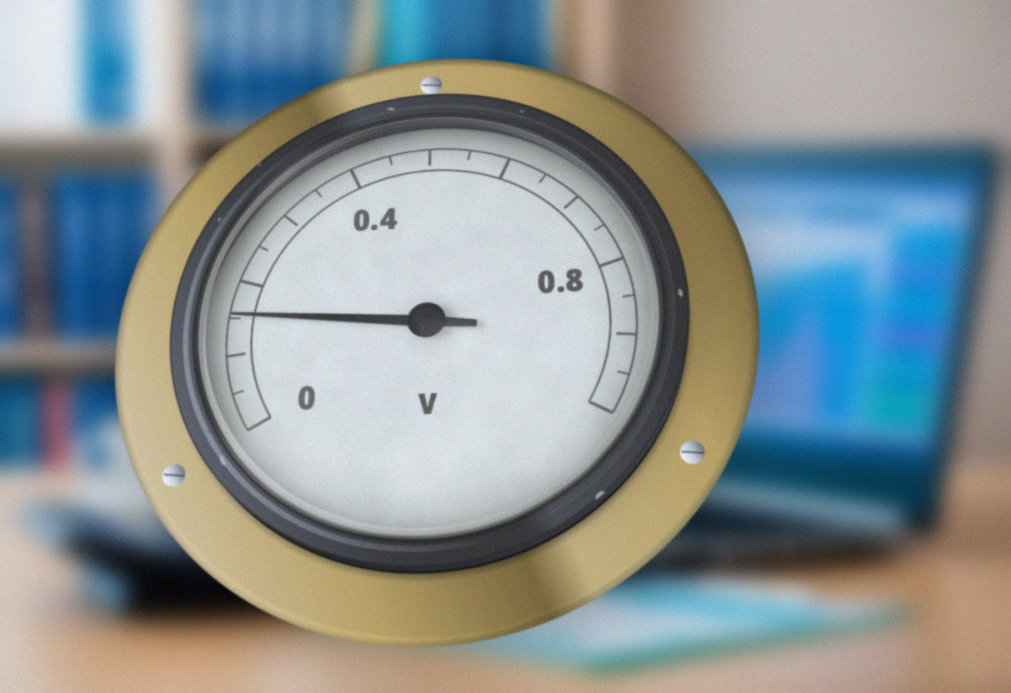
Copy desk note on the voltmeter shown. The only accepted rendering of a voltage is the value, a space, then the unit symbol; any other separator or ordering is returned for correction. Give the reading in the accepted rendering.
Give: 0.15 V
